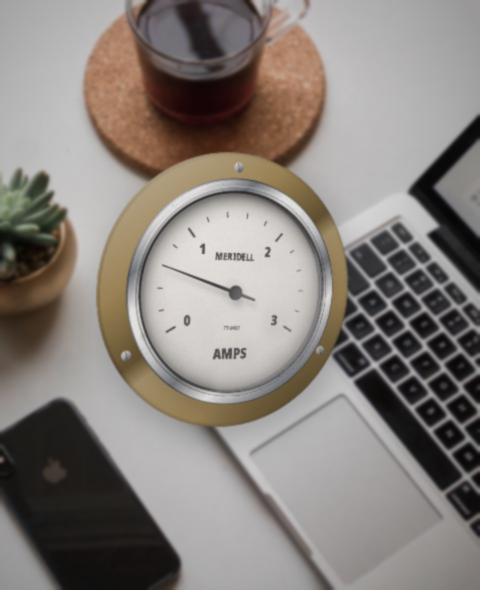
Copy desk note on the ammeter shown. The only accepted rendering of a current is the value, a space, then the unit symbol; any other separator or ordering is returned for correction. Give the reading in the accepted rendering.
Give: 0.6 A
